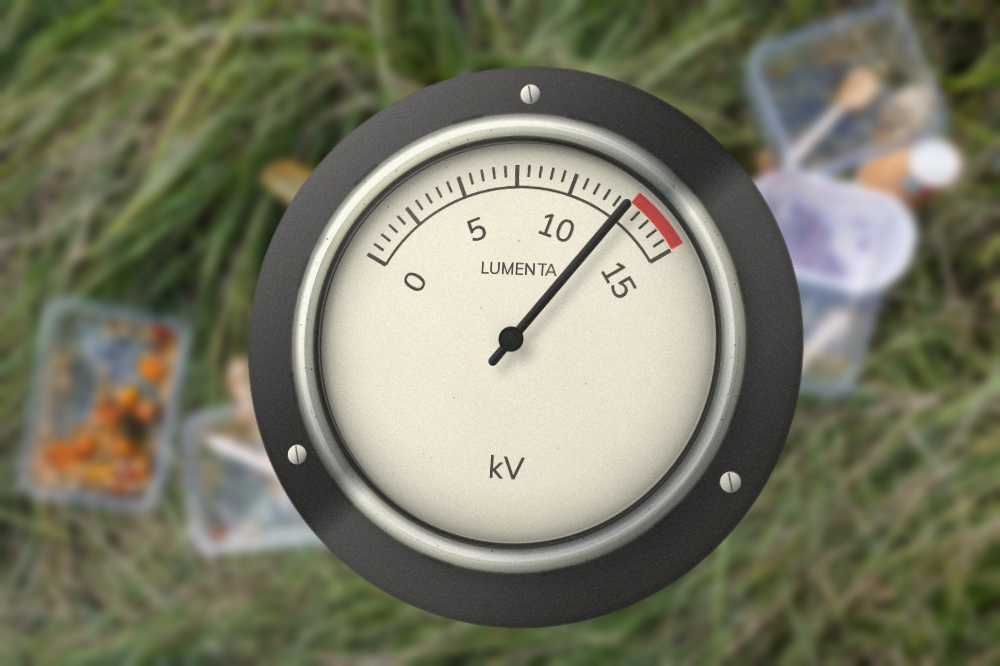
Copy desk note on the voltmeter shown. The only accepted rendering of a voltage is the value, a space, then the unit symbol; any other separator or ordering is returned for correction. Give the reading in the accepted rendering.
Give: 12.5 kV
